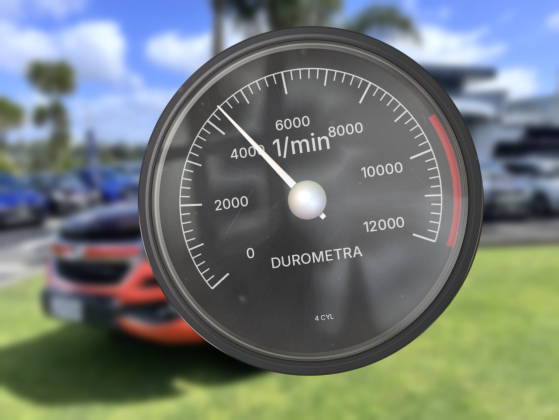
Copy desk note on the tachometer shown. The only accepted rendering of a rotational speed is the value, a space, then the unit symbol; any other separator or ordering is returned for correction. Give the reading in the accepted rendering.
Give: 4400 rpm
